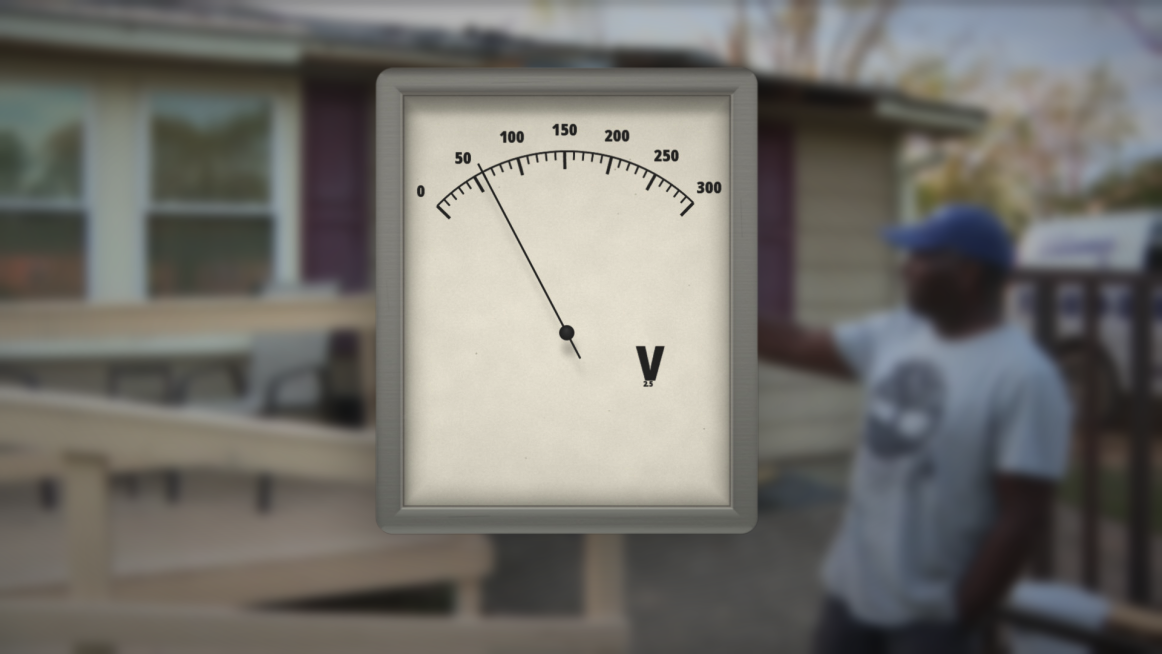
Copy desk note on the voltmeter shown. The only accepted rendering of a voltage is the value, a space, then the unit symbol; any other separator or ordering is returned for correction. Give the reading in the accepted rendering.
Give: 60 V
